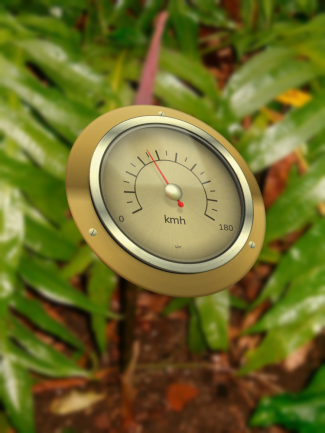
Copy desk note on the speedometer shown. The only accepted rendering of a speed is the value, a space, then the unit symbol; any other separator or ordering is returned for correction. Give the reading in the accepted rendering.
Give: 70 km/h
